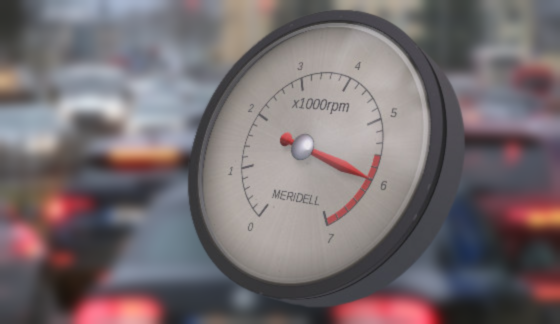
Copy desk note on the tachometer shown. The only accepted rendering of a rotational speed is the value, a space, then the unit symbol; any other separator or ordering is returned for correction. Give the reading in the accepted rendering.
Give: 6000 rpm
